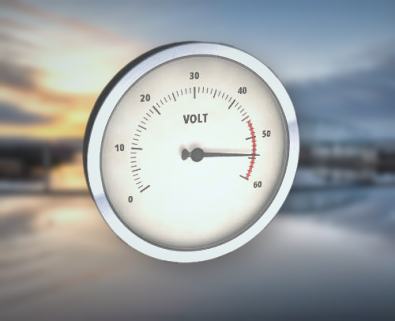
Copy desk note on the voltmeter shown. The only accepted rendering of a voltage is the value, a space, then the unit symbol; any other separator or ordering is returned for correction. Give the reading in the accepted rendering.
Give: 54 V
